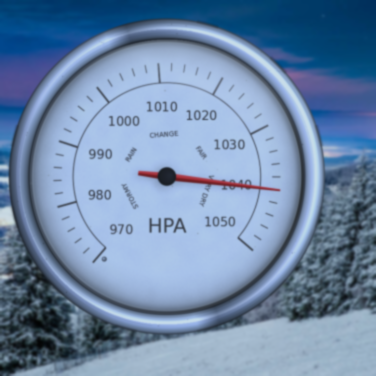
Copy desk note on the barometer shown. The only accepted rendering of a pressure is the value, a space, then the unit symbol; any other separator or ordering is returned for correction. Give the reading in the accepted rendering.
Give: 1040 hPa
